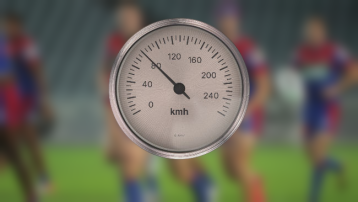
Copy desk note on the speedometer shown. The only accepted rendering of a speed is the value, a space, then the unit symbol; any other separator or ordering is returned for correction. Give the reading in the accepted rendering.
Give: 80 km/h
